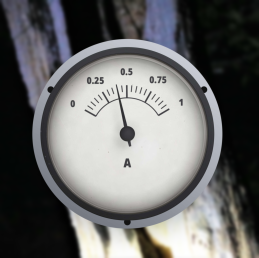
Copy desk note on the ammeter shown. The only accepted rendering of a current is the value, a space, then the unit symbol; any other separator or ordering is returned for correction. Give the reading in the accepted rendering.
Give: 0.4 A
